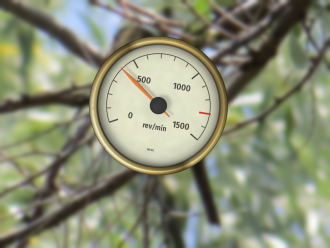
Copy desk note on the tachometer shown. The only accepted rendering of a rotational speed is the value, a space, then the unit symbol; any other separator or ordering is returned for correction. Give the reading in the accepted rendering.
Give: 400 rpm
